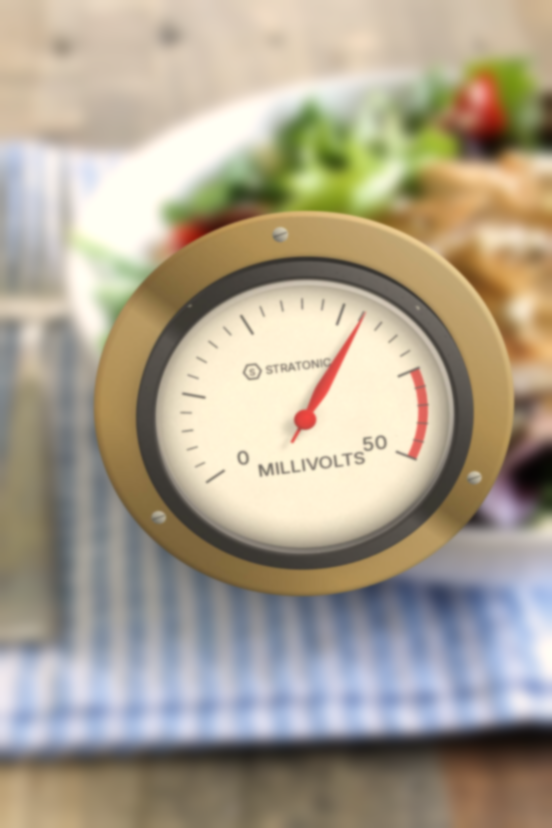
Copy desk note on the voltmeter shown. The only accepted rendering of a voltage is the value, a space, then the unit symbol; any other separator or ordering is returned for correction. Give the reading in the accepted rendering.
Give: 32 mV
